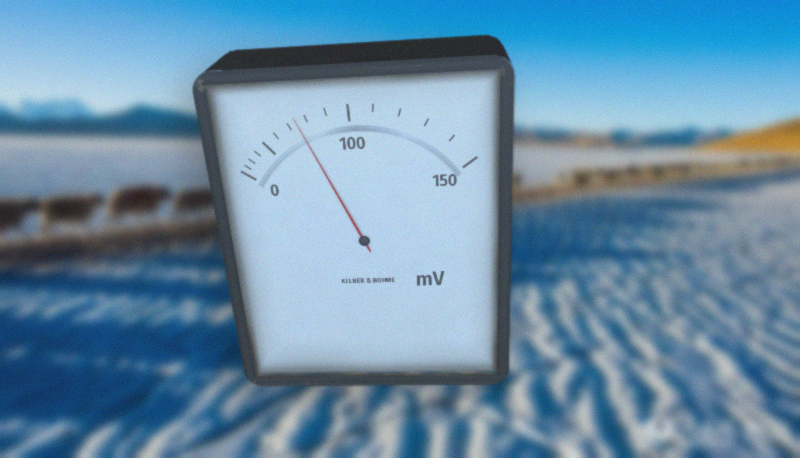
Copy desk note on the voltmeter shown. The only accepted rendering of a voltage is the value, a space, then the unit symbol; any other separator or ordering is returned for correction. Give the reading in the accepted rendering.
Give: 75 mV
